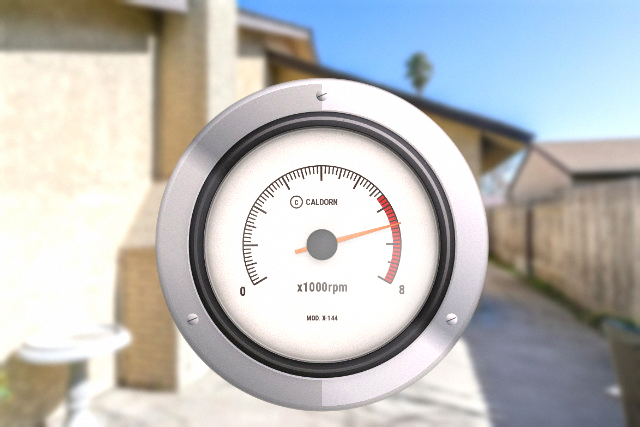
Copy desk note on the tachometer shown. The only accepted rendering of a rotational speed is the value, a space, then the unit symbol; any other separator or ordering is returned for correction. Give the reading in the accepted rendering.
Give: 6500 rpm
